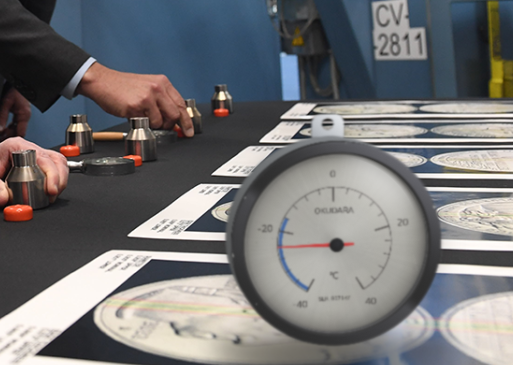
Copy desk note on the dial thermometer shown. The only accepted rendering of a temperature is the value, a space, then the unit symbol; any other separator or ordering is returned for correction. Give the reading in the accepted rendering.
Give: -24 °C
